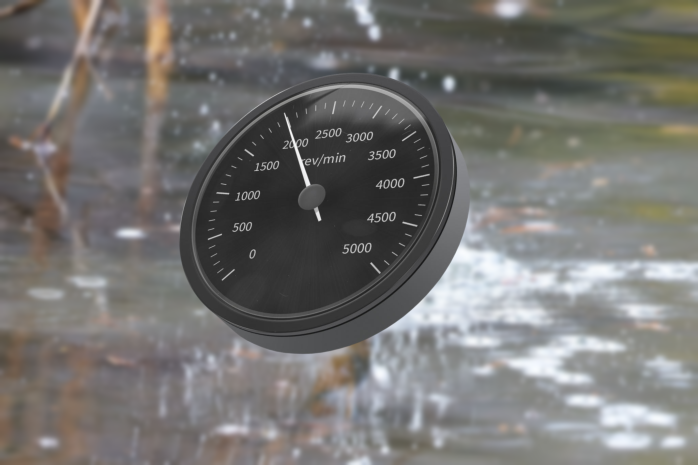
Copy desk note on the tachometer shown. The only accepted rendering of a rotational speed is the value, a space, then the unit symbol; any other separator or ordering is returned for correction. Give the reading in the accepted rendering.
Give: 2000 rpm
